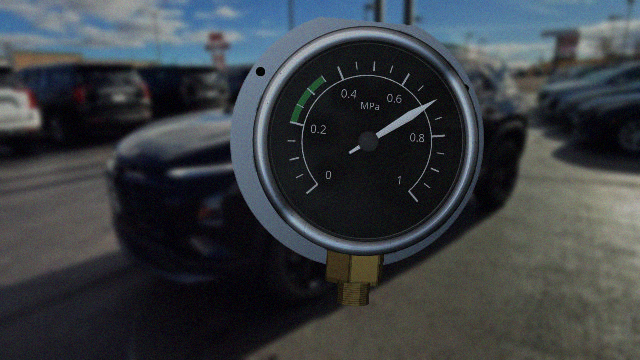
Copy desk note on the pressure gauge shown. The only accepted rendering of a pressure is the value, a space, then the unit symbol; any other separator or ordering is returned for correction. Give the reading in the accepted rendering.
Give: 0.7 MPa
